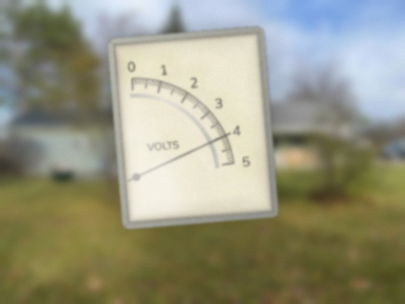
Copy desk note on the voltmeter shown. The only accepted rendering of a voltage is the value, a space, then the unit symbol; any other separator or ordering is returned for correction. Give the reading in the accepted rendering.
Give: 4 V
